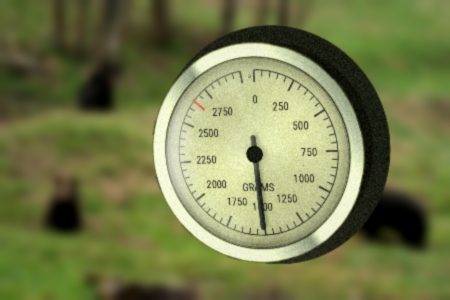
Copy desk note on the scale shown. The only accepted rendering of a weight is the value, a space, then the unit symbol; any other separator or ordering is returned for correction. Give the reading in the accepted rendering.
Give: 1500 g
